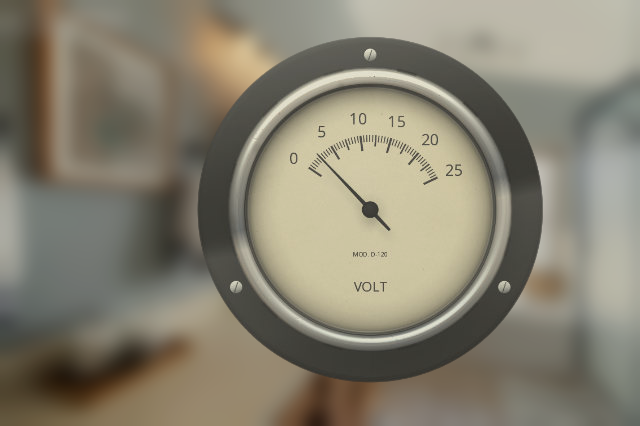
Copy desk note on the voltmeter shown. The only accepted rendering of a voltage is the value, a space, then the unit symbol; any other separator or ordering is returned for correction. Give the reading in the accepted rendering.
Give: 2.5 V
